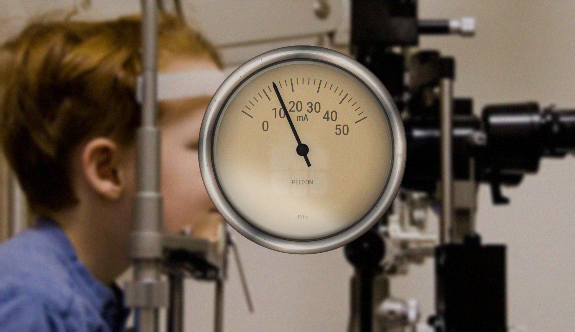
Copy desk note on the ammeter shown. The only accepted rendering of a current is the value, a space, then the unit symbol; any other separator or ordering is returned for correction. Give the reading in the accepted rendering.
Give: 14 mA
